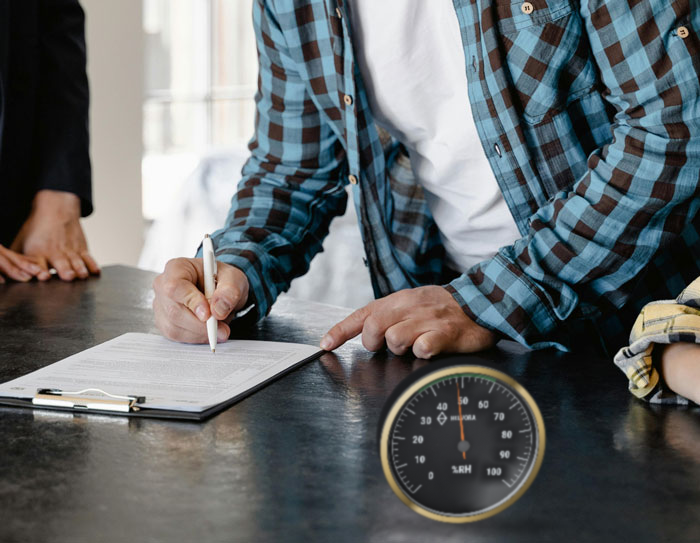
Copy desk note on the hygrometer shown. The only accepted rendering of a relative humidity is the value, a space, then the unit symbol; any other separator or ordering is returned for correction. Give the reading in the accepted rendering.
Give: 48 %
